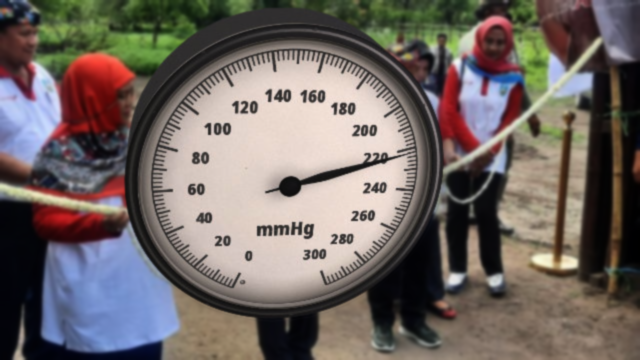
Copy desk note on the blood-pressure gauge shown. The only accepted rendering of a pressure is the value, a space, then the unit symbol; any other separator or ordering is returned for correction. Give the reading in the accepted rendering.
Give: 220 mmHg
